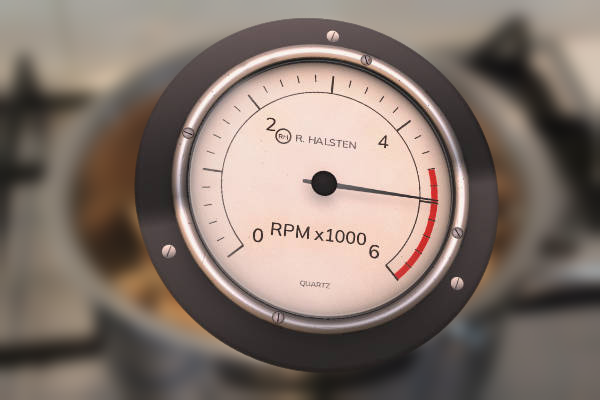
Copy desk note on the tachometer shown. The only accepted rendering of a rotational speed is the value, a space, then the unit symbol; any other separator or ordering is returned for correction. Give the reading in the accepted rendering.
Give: 5000 rpm
